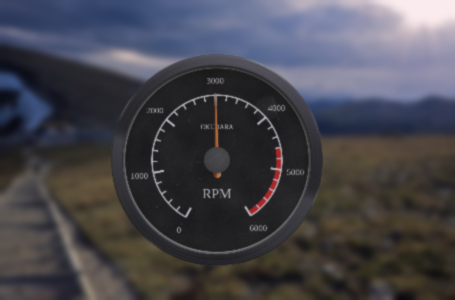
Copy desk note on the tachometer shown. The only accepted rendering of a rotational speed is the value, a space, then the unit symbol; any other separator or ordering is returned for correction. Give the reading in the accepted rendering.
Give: 3000 rpm
